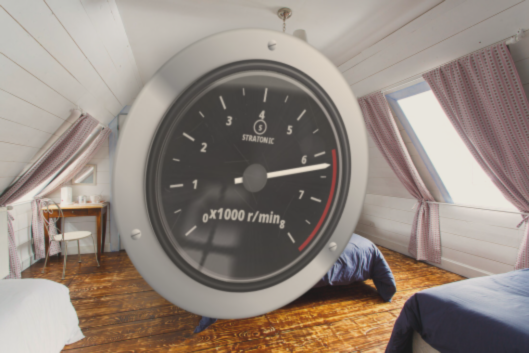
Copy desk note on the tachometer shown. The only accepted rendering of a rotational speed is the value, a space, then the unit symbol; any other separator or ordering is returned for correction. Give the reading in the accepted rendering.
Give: 6250 rpm
